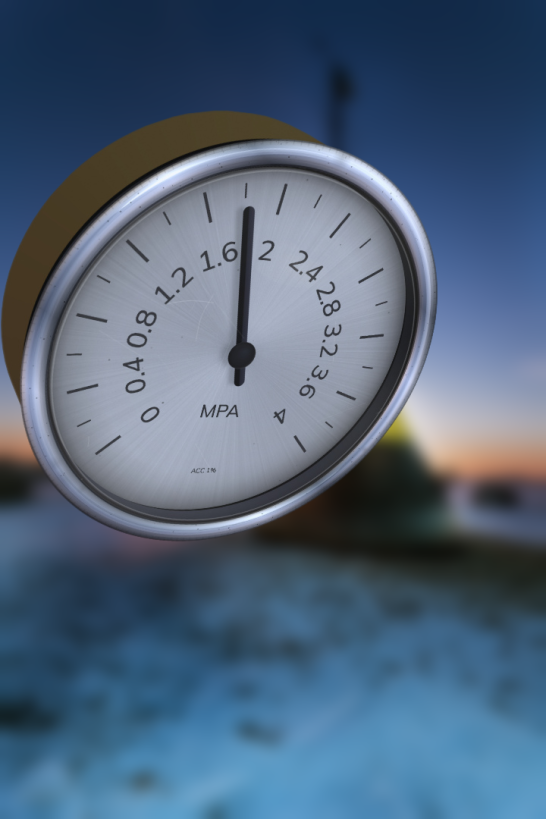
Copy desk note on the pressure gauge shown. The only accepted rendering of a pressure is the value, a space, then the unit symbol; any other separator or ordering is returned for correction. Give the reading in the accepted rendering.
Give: 1.8 MPa
